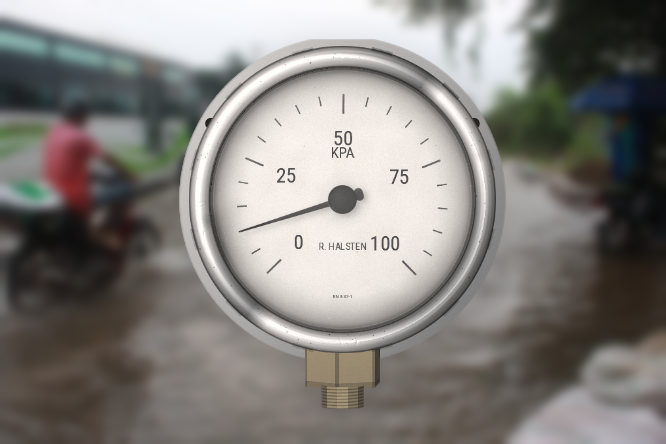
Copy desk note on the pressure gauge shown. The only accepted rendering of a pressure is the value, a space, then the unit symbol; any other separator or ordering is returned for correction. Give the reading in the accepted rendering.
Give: 10 kPa
